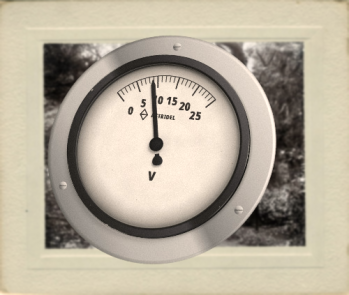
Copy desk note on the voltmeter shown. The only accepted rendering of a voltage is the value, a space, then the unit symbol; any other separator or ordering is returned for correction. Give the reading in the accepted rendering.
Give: 9 V
